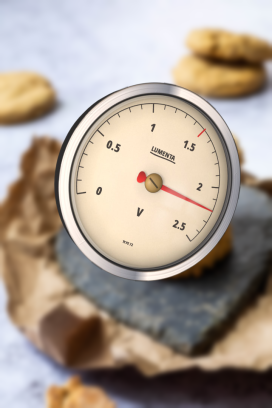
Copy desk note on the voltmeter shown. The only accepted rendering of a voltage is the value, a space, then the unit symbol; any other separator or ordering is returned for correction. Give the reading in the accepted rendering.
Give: 2.2 V
